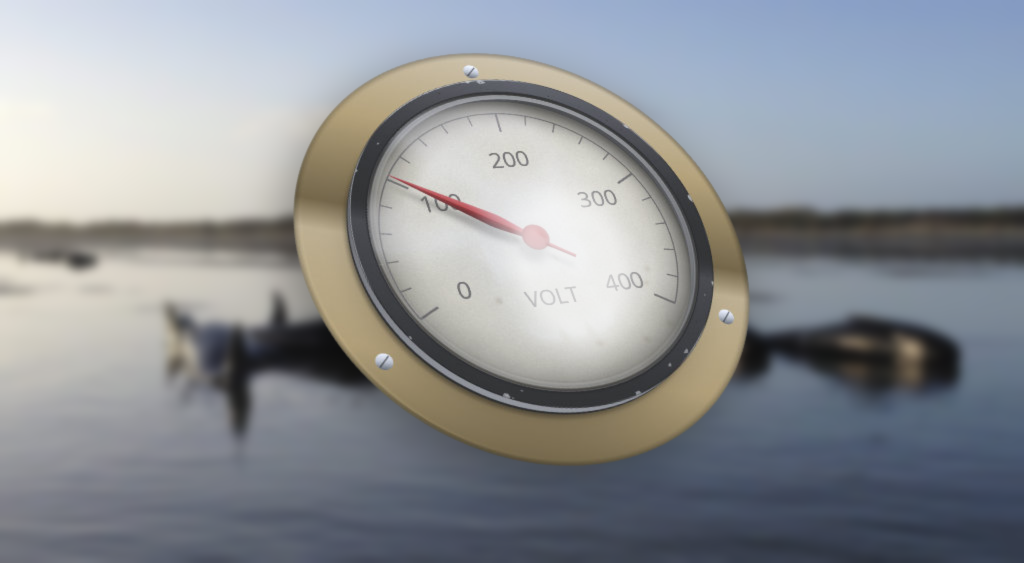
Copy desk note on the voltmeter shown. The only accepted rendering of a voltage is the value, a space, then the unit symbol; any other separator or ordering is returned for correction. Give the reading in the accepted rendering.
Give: 100 V
